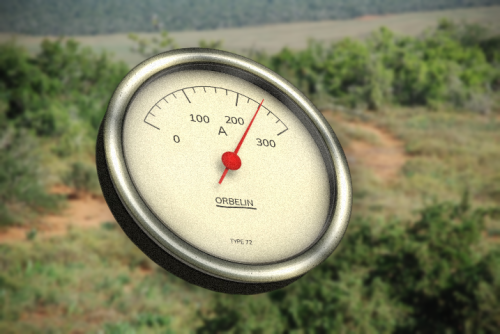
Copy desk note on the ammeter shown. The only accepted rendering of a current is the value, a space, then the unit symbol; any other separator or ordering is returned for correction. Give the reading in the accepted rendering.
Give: 240 A
